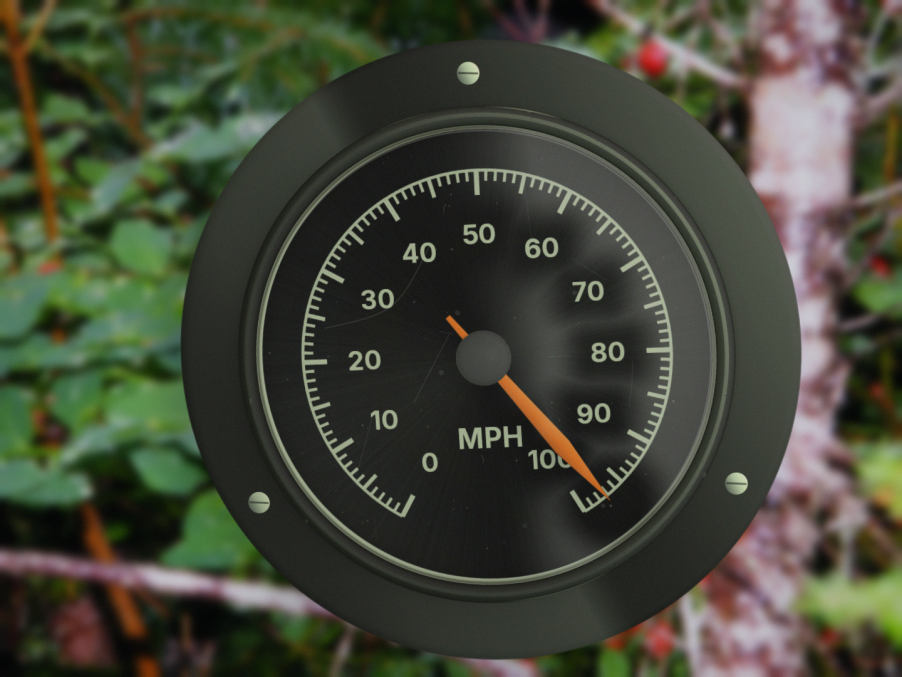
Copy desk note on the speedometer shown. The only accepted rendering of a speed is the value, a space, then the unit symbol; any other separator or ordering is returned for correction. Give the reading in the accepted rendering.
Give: 97 mph
